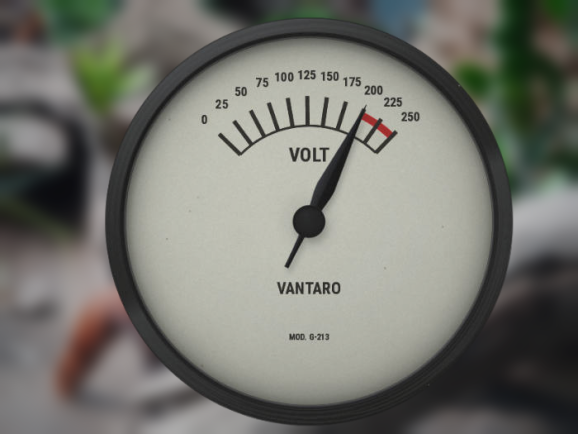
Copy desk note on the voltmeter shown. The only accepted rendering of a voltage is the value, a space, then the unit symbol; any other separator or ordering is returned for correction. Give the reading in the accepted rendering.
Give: 200 V
